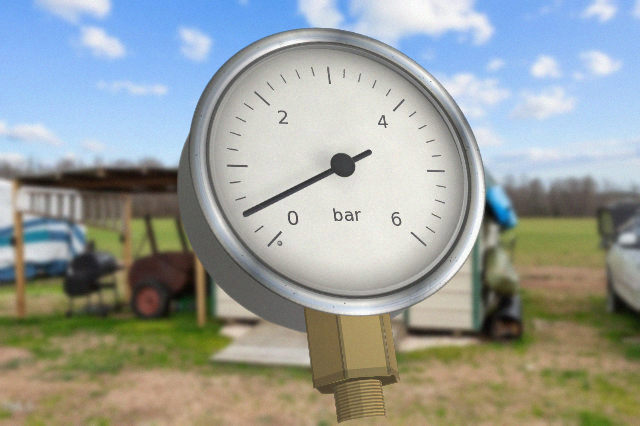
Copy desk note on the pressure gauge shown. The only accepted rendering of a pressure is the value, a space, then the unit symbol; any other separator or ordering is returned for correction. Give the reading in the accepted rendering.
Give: 0.4 bar
